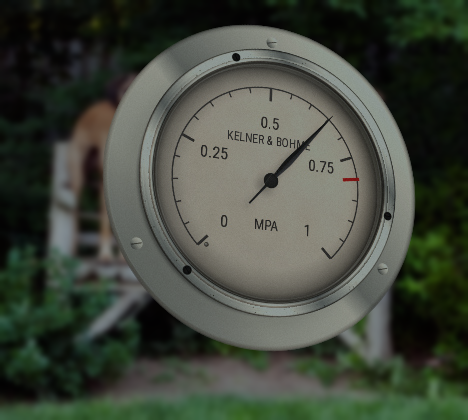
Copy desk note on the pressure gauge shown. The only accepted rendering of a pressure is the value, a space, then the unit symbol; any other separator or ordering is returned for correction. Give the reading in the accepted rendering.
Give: 0.65 MPa
